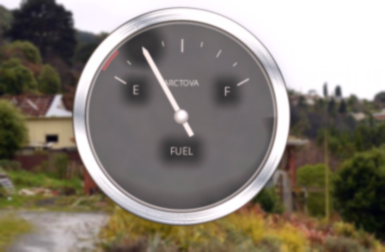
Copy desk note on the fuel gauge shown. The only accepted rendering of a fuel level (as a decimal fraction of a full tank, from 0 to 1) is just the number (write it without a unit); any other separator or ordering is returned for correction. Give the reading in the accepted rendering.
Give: 0.25
